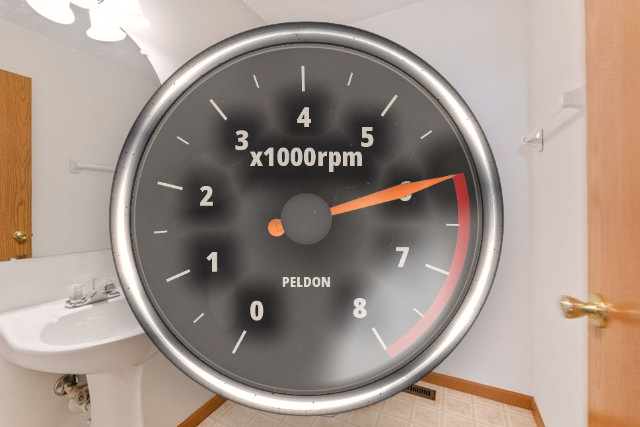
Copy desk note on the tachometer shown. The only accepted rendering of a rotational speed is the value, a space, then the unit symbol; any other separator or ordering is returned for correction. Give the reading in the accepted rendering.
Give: 6000 rpm
